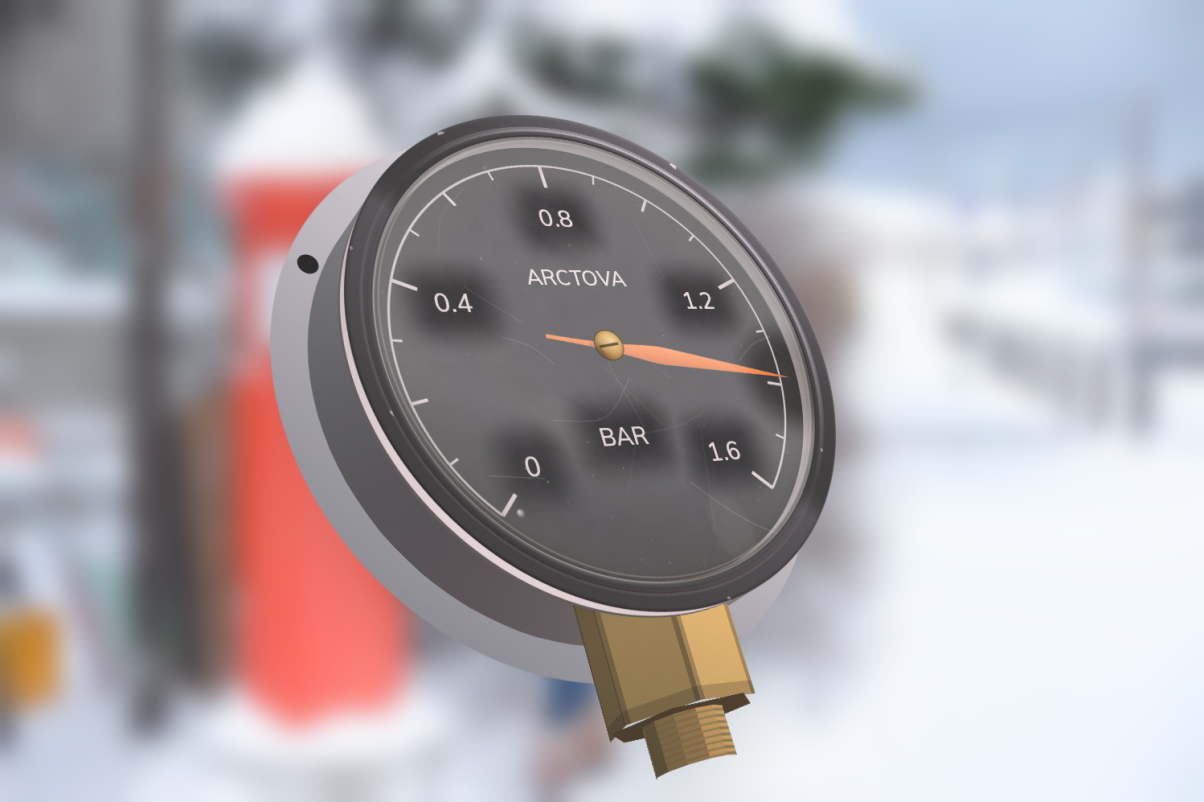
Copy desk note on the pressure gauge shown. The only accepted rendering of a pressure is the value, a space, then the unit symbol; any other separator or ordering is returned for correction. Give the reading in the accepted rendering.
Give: 1.4 bar
